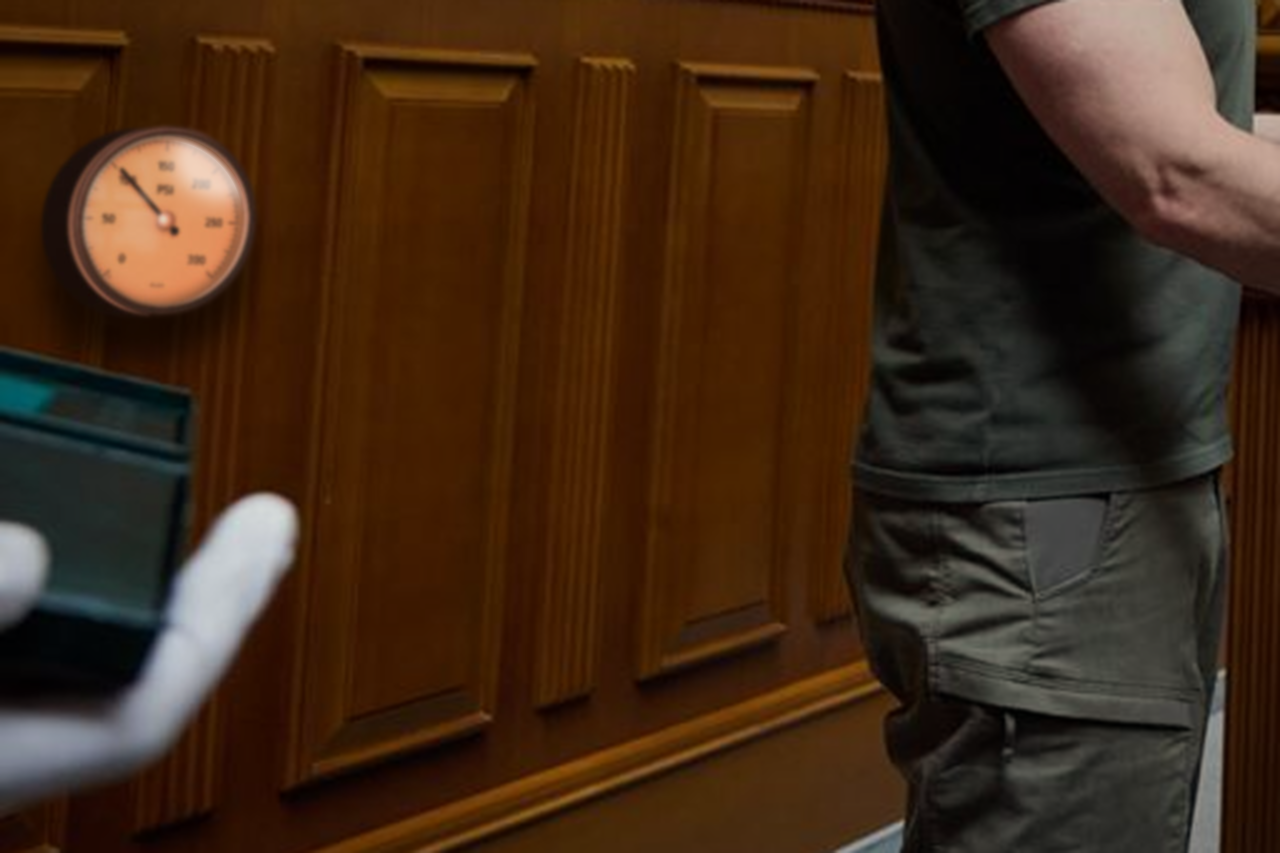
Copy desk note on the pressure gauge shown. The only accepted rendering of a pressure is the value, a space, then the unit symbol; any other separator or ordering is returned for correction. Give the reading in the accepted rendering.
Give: 100 psi
